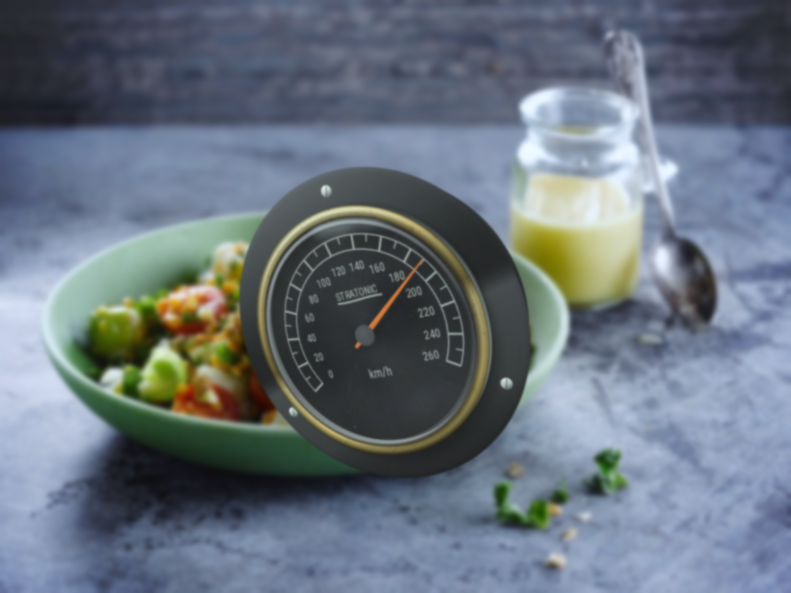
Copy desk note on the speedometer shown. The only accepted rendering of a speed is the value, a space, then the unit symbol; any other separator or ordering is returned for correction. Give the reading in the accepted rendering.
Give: 190 km/h
